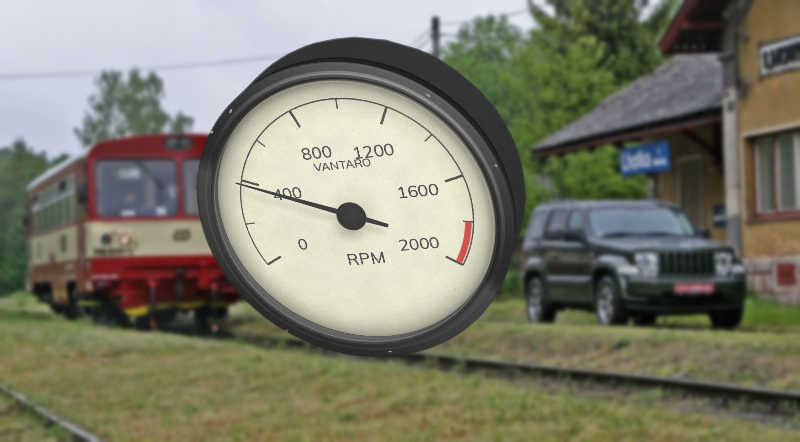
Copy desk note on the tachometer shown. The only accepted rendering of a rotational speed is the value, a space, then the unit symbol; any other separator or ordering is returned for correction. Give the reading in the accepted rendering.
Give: 400 rpm
